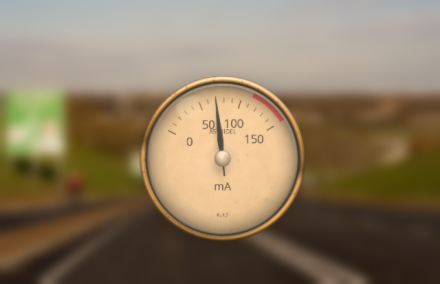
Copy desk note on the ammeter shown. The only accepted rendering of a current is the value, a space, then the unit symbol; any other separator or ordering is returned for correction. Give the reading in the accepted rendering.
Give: 70 mA
